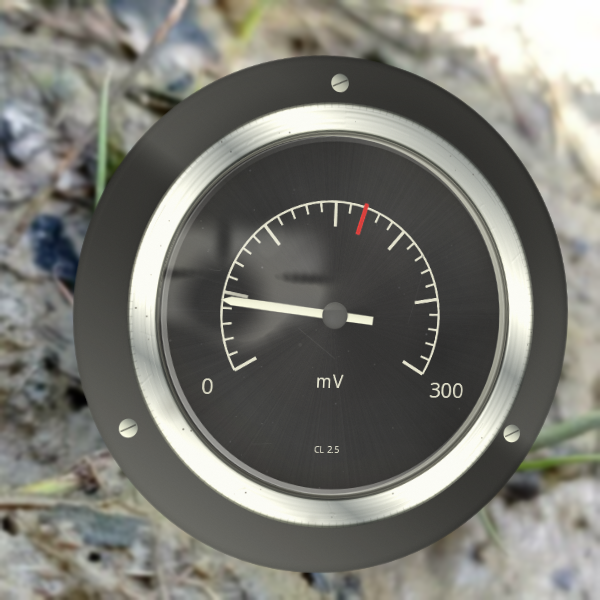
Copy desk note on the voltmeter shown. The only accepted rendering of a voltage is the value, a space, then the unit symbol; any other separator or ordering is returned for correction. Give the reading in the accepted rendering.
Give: 45 mV
